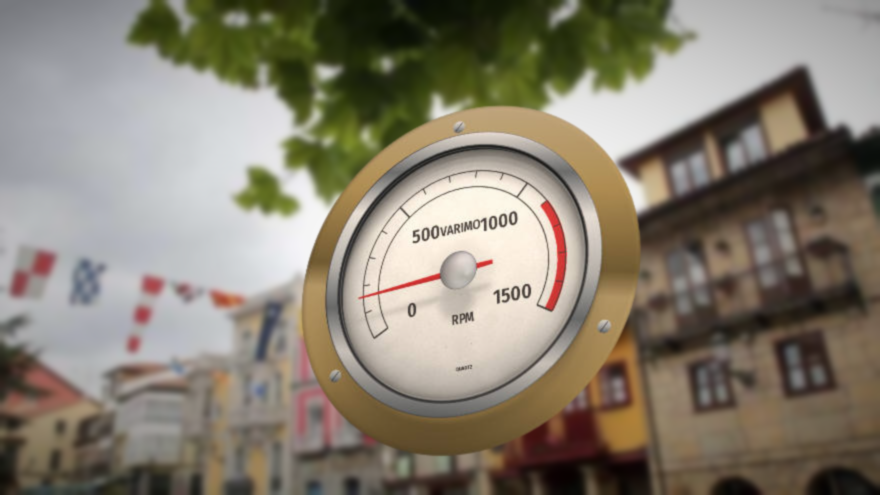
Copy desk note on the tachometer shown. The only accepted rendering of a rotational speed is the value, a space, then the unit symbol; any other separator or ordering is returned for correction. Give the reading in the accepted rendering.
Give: 150 rpm
